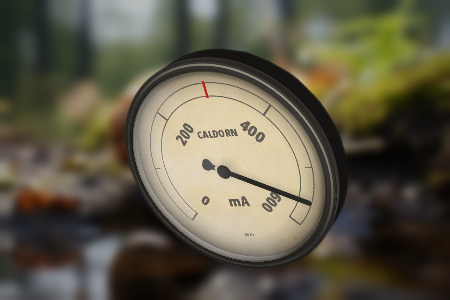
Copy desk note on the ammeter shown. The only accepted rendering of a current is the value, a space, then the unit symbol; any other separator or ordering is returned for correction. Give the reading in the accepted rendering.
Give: 550 mA
